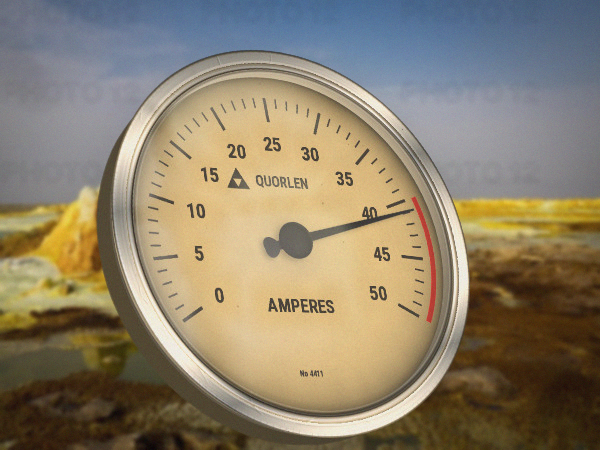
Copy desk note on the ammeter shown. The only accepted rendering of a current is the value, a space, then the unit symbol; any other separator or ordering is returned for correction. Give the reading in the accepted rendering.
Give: 41 A
